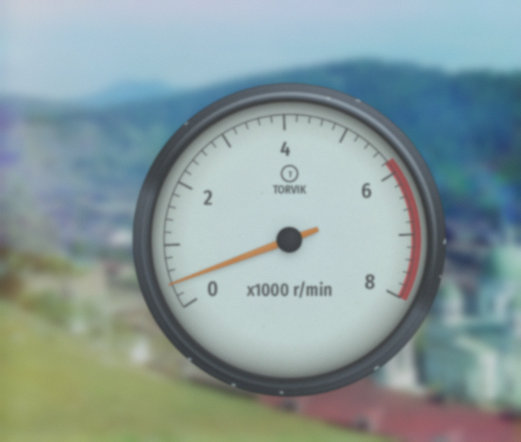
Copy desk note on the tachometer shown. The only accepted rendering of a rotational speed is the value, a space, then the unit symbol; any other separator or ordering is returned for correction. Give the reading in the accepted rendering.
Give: 400 rpm
